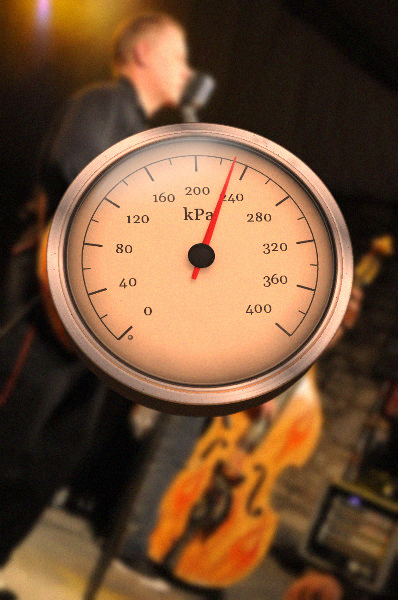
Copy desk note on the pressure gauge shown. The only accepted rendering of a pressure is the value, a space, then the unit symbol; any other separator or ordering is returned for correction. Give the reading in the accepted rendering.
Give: 230 kPa
